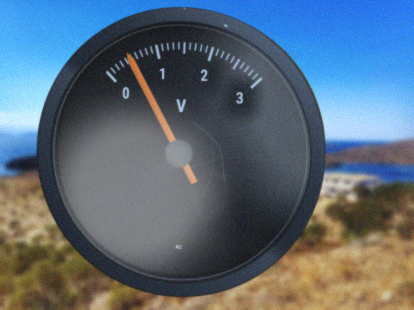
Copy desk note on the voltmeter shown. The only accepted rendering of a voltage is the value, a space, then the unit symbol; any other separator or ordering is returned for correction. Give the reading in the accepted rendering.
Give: 0.5 V
